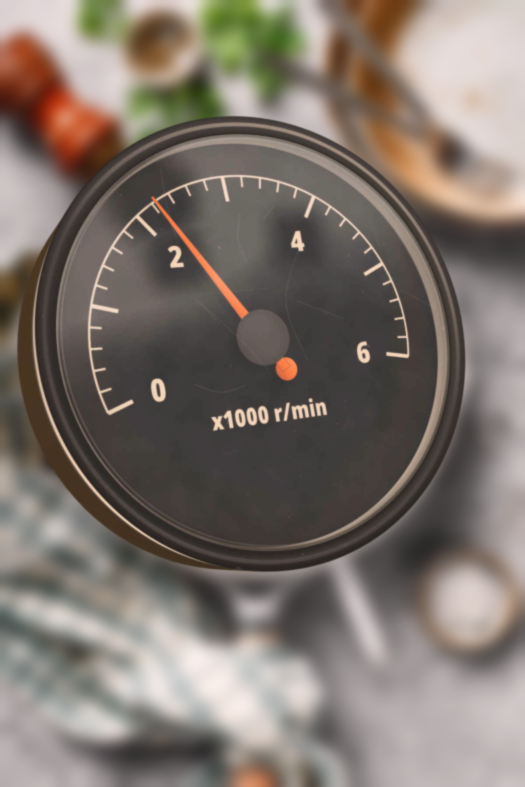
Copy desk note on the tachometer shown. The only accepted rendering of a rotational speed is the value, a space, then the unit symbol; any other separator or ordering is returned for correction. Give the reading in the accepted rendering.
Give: 2200 rpm
